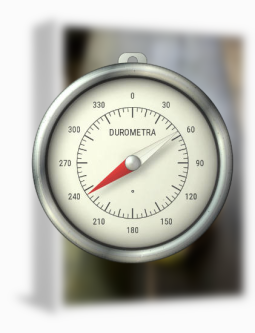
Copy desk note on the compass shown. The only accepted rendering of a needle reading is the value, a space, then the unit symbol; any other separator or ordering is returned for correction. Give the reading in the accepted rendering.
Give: 235 °
